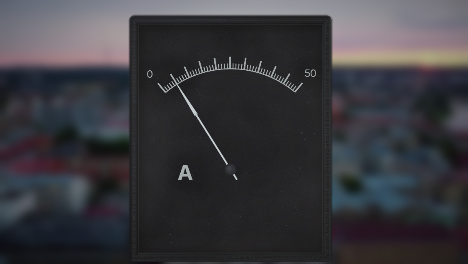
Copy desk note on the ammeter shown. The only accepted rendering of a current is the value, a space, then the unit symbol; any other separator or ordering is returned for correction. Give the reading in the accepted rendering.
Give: 5 A
